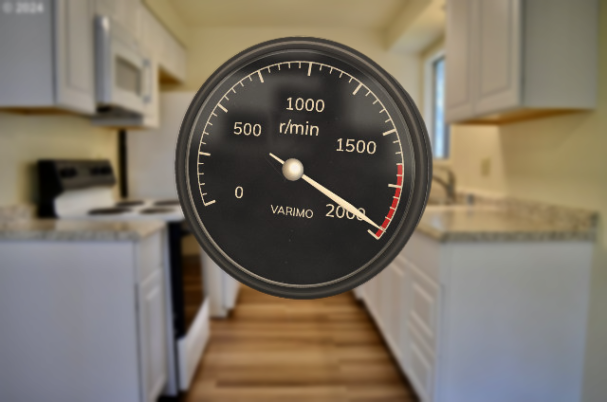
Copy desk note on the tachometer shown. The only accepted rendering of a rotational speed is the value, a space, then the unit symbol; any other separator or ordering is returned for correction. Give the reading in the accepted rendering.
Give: 1950 rpm
